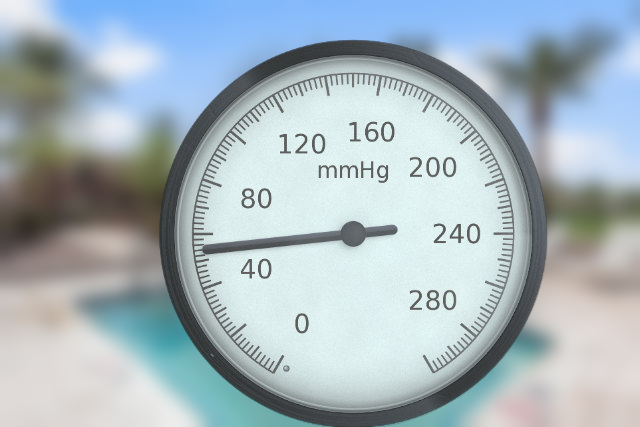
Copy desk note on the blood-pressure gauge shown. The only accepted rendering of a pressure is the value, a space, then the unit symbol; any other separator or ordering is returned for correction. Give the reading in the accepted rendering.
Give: 54 mmHg
